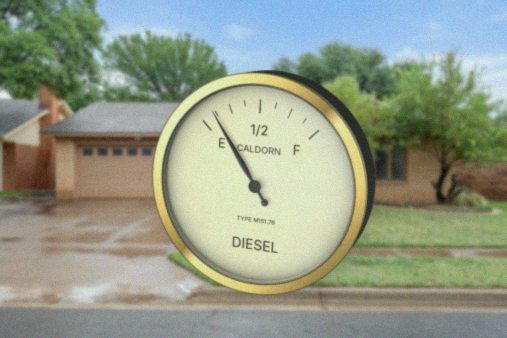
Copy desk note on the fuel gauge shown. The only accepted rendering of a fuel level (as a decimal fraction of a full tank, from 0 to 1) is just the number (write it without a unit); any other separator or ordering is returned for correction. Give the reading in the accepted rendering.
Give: 0.125
